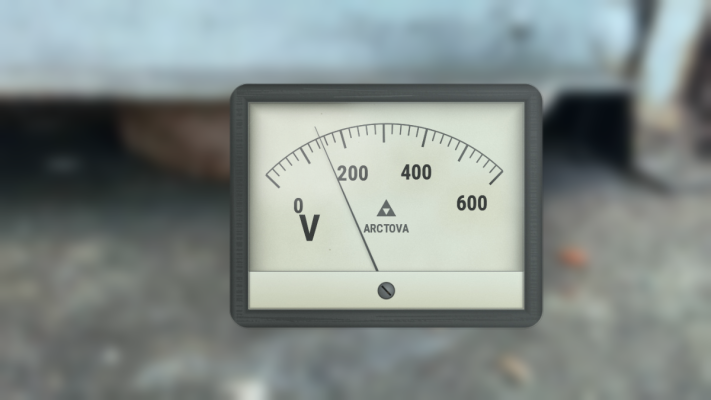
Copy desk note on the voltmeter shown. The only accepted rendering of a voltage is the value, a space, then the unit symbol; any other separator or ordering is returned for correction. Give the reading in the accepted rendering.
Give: 150 V
